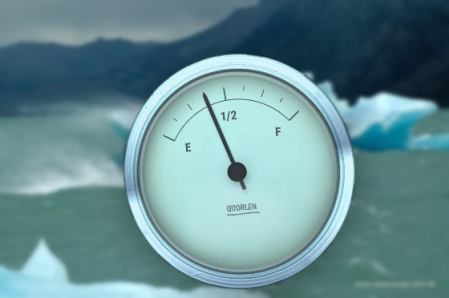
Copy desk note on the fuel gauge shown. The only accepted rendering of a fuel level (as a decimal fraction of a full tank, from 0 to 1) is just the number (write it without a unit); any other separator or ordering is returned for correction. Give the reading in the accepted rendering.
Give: 0.375
